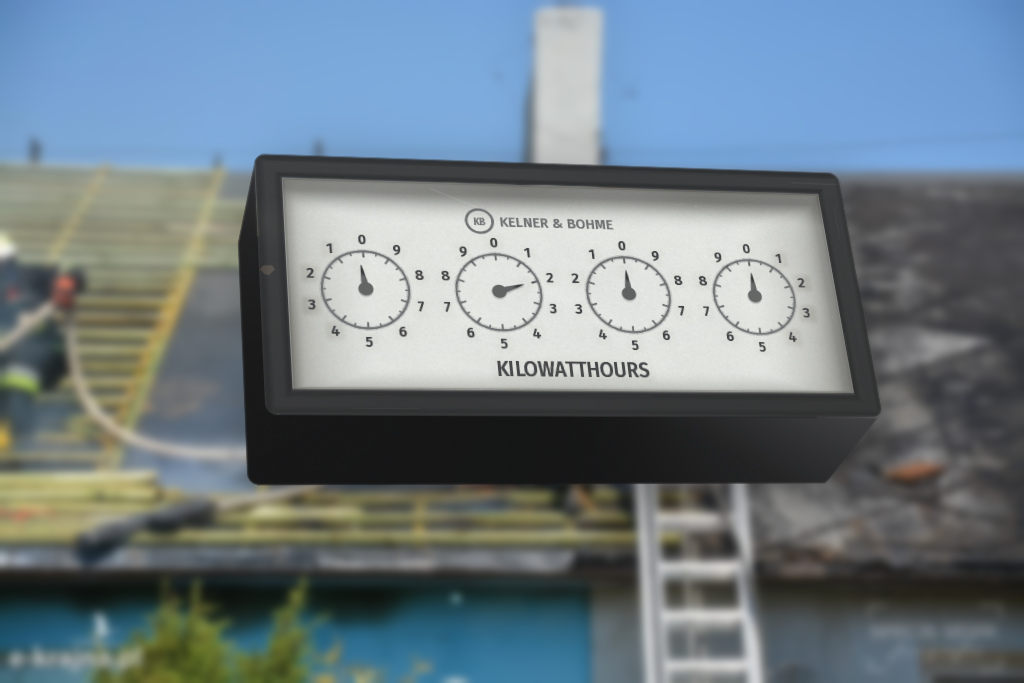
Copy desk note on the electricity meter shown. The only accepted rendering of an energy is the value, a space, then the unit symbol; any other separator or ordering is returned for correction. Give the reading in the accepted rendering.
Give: 200 kWh
